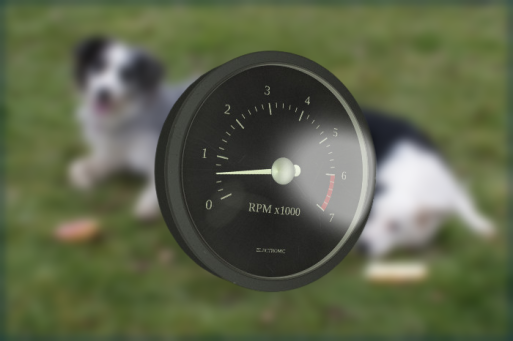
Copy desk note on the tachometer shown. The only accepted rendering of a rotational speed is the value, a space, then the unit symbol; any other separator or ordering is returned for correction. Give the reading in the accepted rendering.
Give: 600 rpm
